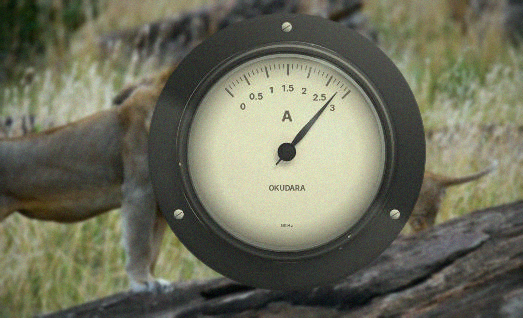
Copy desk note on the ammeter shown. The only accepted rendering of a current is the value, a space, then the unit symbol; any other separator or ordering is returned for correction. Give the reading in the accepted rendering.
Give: 2.8 A
